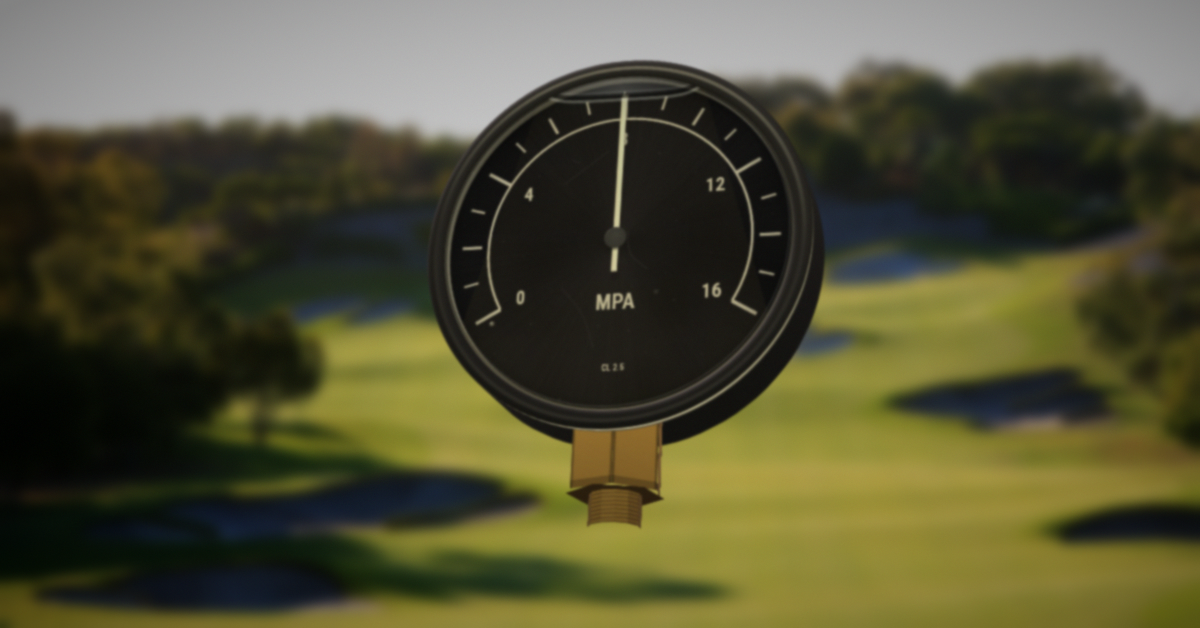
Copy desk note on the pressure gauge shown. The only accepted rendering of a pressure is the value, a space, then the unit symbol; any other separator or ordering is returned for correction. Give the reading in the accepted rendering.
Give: 8 MPa
